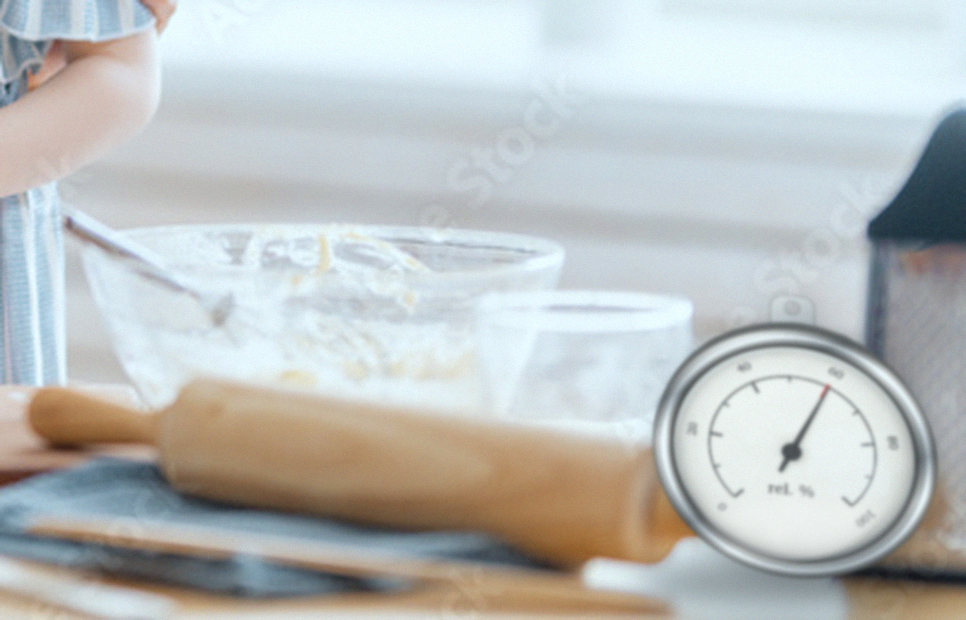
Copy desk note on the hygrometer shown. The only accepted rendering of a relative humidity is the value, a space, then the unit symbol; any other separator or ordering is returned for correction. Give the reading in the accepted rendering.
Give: 60 %
